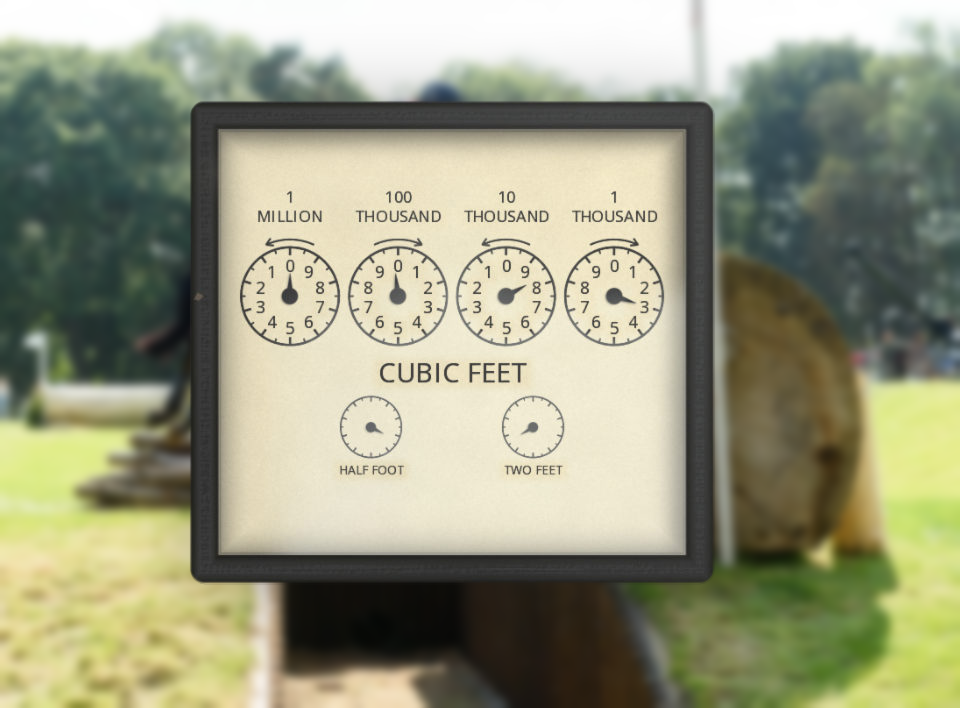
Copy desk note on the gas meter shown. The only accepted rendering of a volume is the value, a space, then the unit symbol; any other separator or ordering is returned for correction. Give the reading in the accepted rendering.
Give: 998300 ft³
